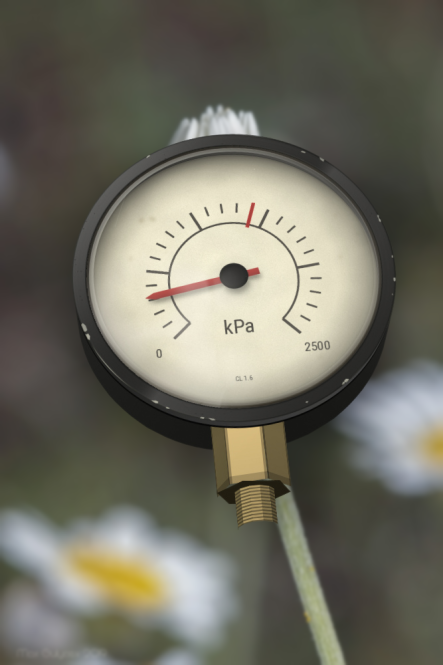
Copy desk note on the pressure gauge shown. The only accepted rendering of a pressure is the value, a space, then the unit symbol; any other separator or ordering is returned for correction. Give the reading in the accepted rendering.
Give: 300 kPa
